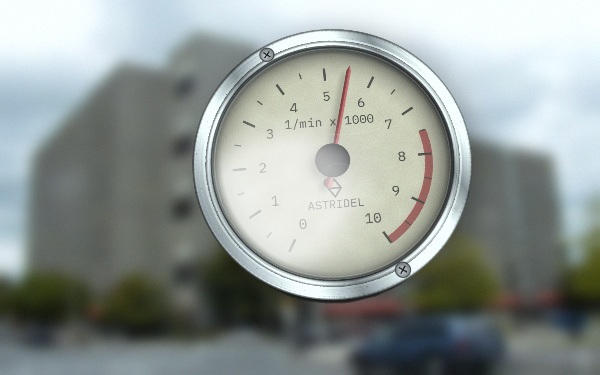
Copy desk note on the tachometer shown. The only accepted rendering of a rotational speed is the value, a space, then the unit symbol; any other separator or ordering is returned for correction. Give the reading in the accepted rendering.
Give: 5500 rpm
